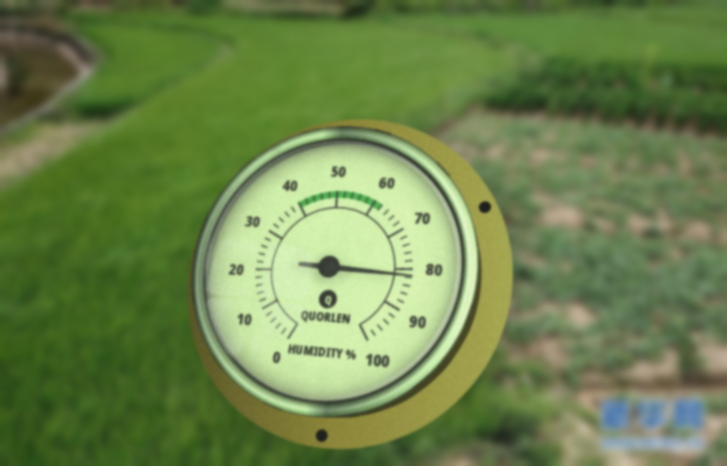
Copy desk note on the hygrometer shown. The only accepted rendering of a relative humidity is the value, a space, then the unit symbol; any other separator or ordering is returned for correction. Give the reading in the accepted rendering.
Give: 82 %
